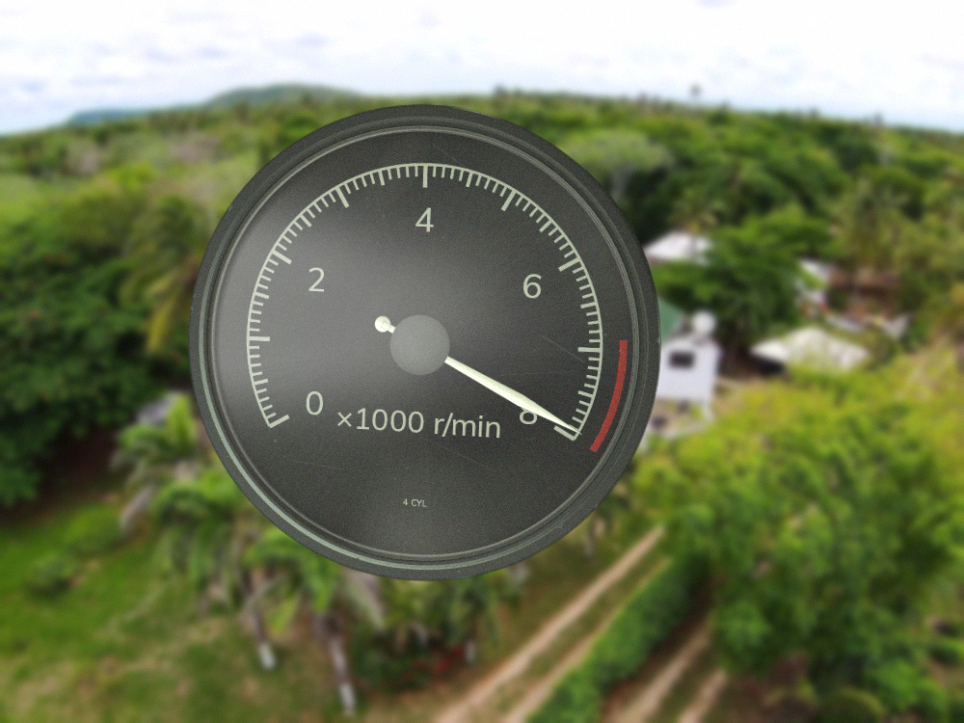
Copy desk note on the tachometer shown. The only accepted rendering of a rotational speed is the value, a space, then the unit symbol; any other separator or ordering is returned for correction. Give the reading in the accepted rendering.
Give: 7900 rpm
